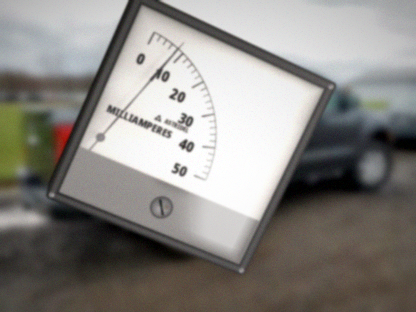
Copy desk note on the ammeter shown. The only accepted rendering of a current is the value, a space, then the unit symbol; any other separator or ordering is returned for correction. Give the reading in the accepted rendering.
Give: 8 mA
